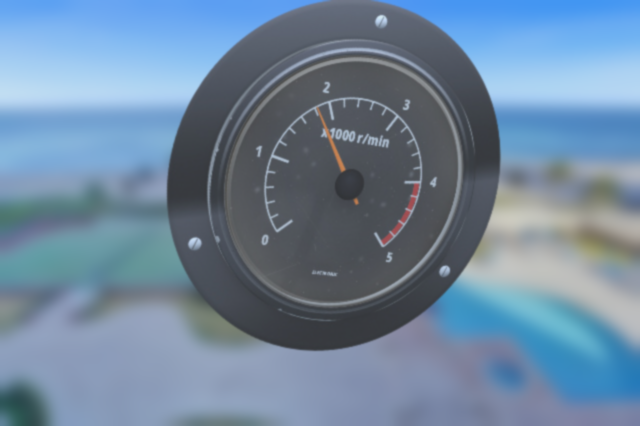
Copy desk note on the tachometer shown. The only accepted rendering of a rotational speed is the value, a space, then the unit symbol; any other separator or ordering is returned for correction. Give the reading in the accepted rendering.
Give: 1800 rpm
